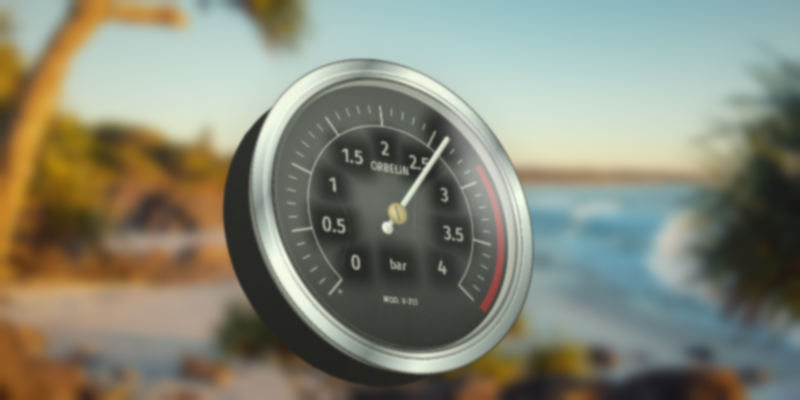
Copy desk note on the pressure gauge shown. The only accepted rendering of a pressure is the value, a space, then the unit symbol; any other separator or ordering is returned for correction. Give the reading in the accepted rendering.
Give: 2.6 bar
